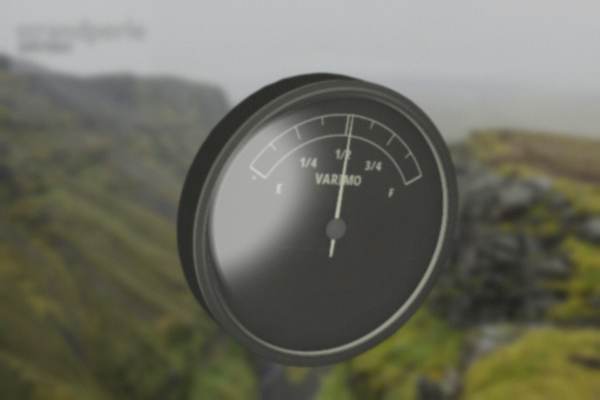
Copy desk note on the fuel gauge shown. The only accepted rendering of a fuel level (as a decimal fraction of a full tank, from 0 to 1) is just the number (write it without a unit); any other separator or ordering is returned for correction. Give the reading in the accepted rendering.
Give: 0.5
